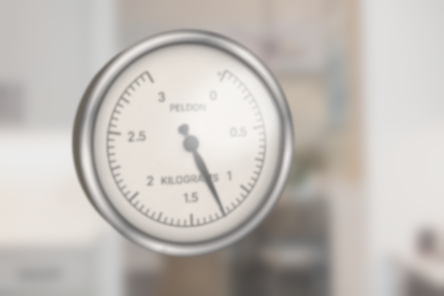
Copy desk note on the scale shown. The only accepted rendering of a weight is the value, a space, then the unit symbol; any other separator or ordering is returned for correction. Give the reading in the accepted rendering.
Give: 1.25 kg
